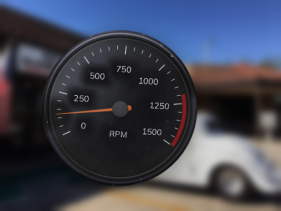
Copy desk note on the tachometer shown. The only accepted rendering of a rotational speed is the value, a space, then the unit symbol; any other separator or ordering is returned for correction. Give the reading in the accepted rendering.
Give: 125 rpm
